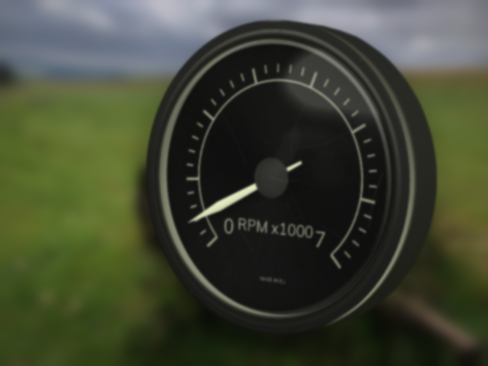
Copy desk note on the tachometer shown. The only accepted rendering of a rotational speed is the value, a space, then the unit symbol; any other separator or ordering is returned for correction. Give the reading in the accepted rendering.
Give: 400 rpm
